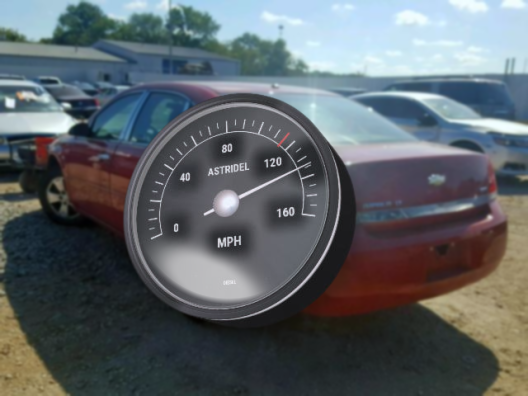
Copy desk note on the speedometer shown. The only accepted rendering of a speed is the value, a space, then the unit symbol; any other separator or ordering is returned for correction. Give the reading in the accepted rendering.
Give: 135 mph
